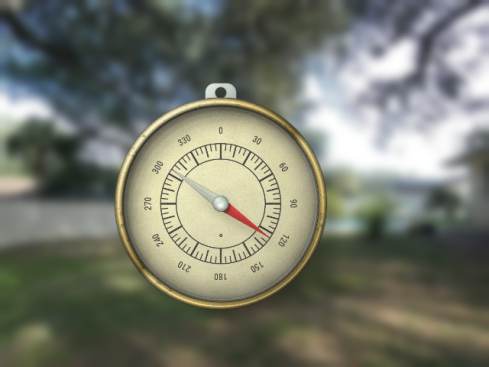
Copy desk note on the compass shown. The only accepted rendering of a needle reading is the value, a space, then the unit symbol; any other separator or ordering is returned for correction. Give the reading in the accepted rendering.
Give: 125 °
